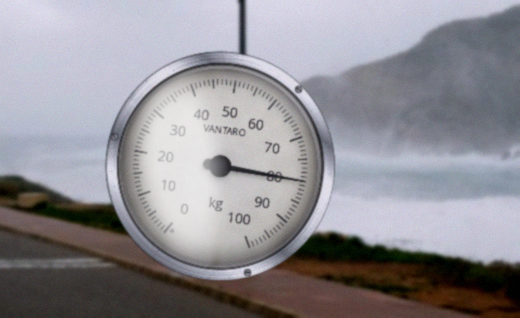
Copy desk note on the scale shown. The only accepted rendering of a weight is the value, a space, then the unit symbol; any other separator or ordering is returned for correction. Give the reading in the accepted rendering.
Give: 80 kg
